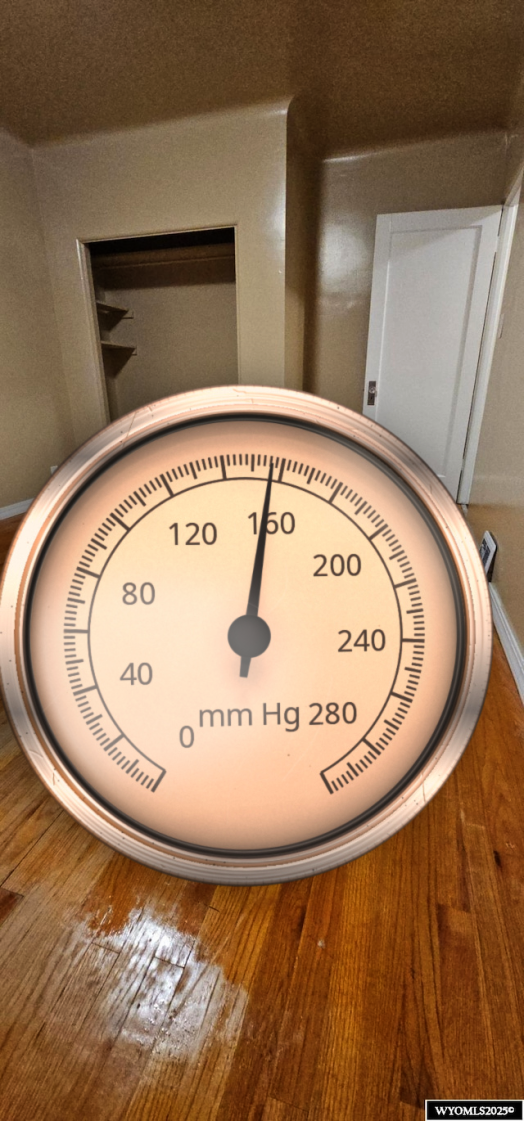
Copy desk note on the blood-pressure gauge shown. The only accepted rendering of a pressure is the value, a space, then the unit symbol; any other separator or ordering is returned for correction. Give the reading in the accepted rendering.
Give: 156 mmHg
